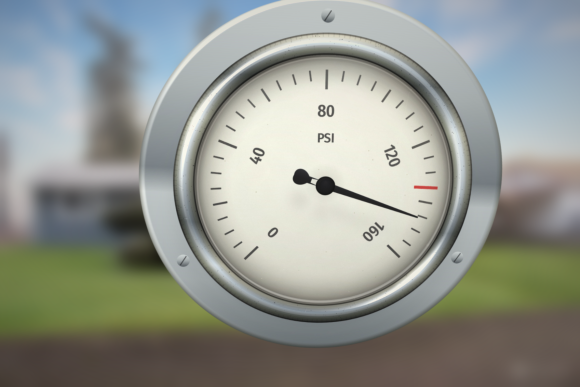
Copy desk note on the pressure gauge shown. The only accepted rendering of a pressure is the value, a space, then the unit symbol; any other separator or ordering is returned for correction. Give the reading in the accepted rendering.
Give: 145 psi
